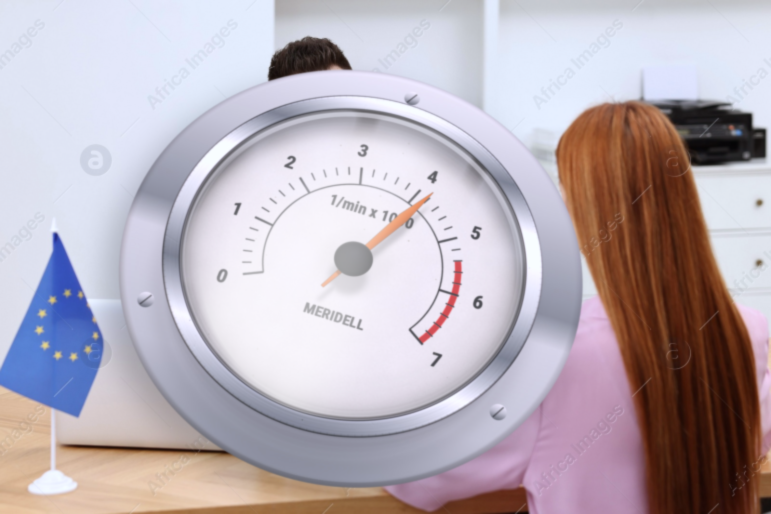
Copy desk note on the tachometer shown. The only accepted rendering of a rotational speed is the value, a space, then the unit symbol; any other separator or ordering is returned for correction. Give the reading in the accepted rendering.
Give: 4200 rpm
